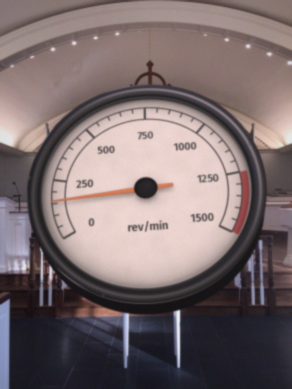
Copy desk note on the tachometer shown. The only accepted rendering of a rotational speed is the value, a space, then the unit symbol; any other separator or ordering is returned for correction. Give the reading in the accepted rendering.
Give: 150 rpm
